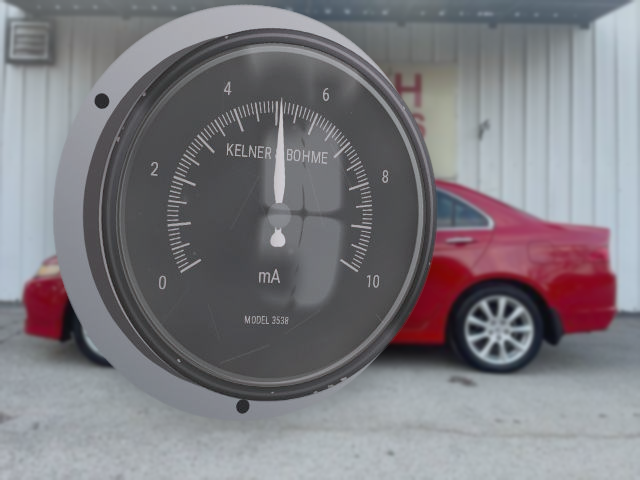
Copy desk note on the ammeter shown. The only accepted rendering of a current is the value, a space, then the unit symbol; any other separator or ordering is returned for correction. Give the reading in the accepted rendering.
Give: 5 mA
